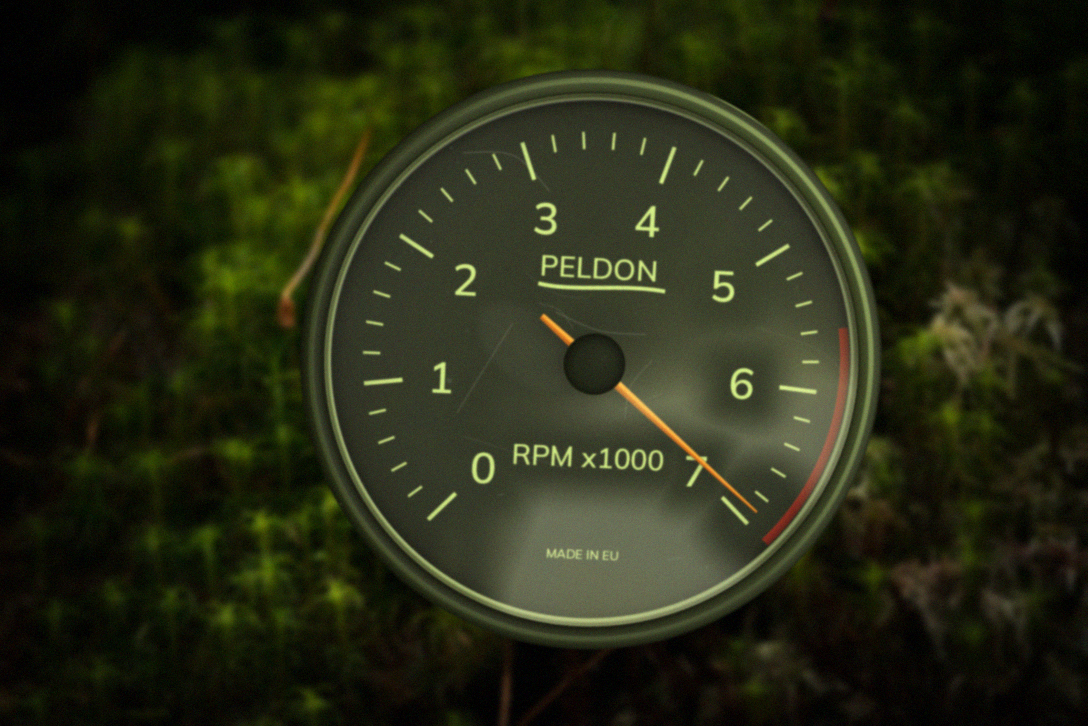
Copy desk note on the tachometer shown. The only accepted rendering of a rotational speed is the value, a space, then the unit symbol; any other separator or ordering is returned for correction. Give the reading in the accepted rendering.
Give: 6900 rpm
